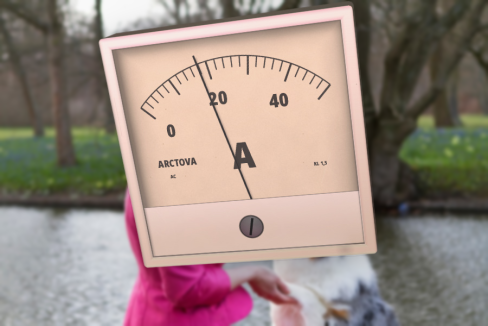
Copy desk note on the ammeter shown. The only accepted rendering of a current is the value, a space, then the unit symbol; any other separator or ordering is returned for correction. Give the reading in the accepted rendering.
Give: 18 A
